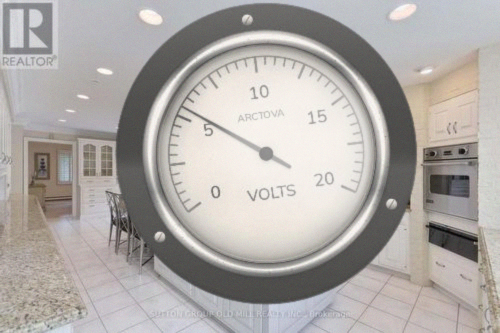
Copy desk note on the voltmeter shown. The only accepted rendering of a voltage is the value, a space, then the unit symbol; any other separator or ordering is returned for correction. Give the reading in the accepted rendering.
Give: 5.5 V
